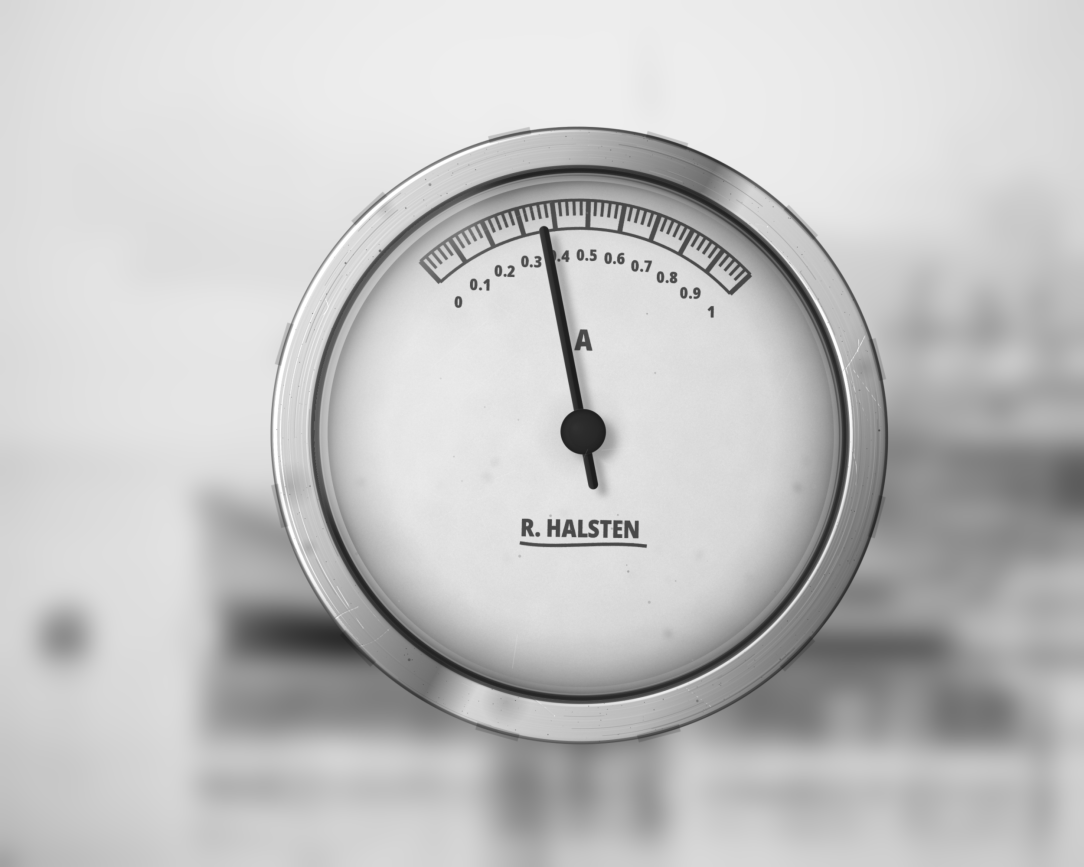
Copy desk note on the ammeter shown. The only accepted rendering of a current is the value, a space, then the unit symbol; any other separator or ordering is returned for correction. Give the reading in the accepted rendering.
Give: 0.36 A
